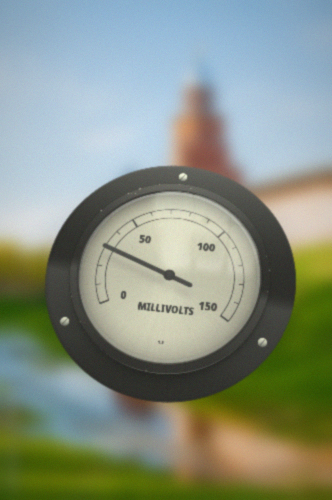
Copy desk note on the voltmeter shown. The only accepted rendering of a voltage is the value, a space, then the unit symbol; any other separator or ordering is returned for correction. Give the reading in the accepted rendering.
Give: 30 mV
